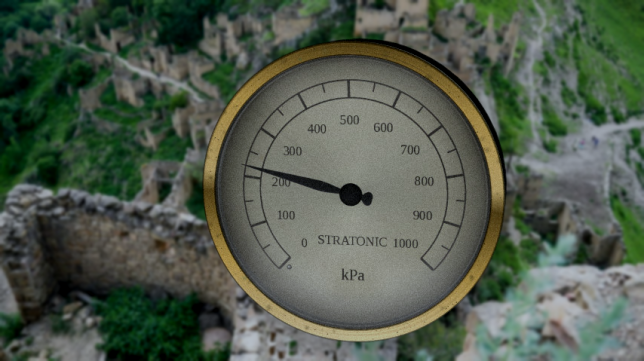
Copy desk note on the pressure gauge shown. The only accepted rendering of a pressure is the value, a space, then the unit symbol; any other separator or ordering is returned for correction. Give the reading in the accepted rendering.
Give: 225 kPa
